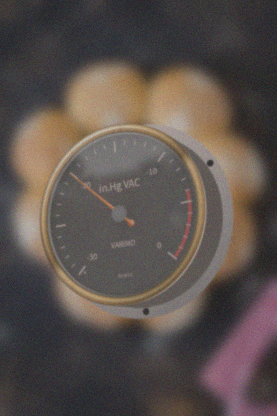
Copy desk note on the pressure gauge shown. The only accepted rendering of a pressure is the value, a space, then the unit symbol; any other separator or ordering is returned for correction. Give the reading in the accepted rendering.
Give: -20 inHg
